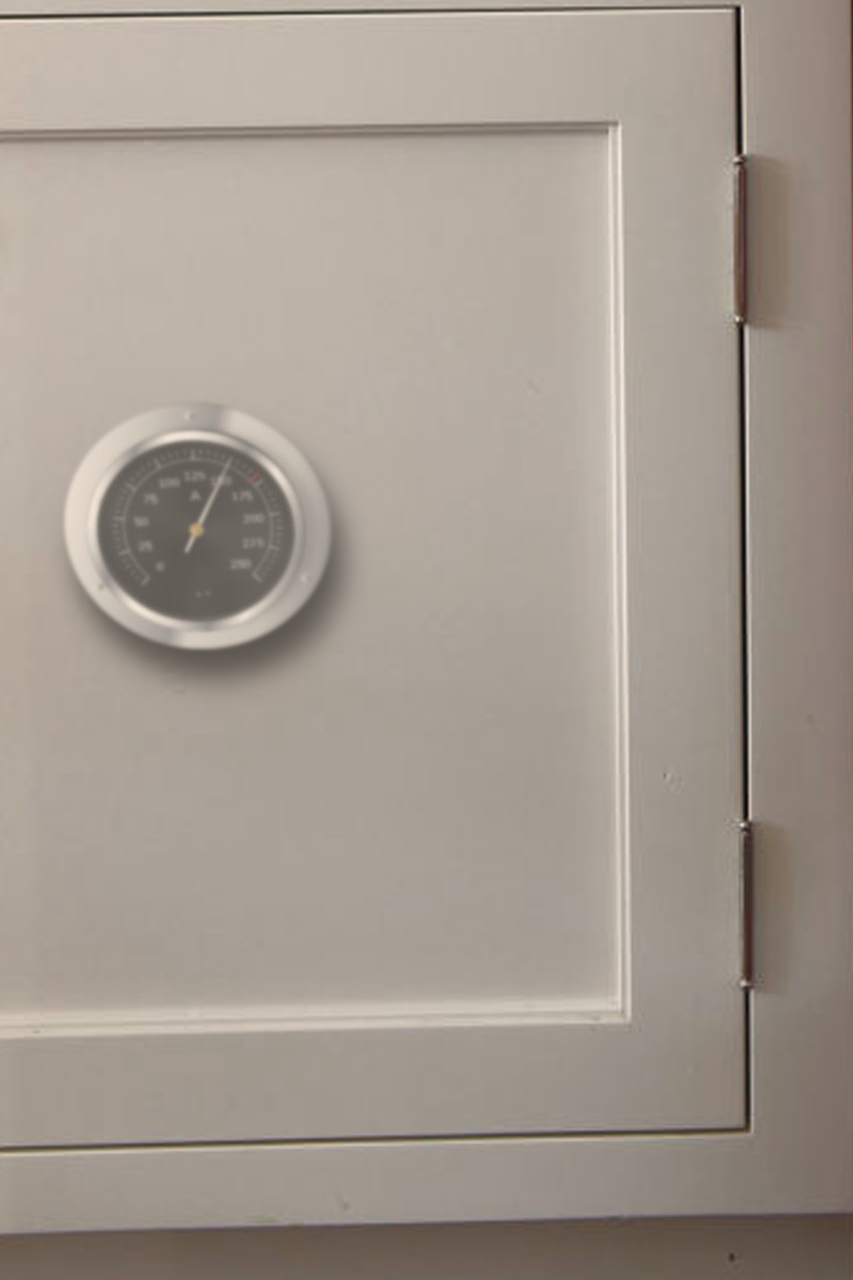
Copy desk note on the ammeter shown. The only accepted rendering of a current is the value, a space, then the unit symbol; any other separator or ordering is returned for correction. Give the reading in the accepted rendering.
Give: 150 A
